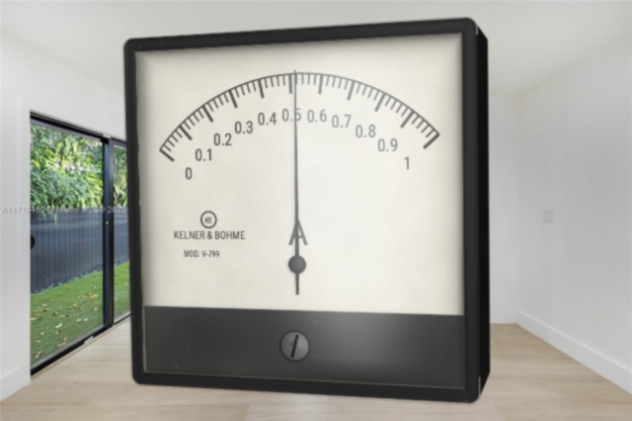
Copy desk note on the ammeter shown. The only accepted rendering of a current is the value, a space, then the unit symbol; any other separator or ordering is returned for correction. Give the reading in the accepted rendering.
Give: 0.52 A
